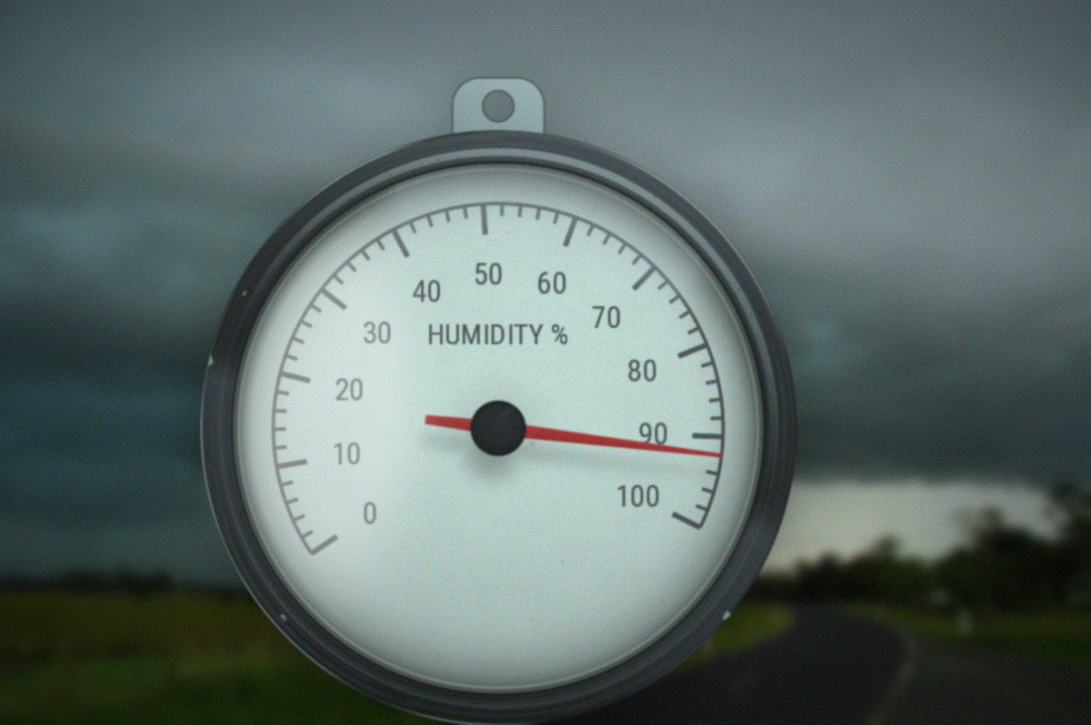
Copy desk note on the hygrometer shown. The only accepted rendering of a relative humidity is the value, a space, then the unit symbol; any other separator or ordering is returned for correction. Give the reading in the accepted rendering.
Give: 92 %
